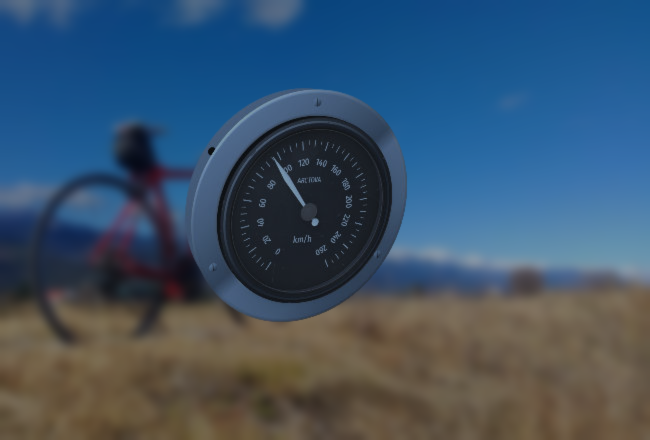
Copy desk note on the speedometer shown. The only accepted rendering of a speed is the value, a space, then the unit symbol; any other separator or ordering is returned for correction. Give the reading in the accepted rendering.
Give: 95 km/h
